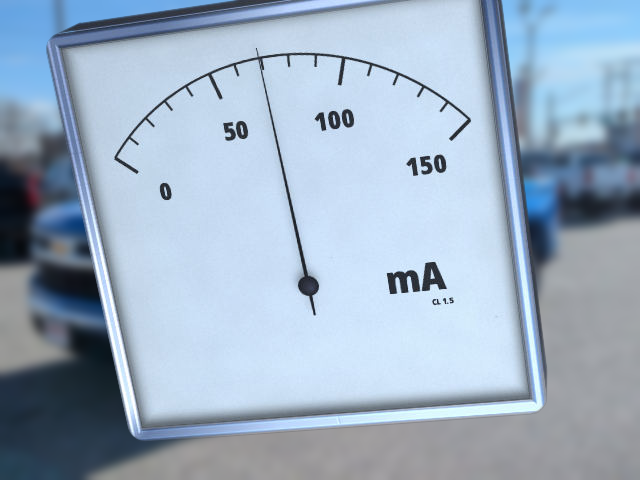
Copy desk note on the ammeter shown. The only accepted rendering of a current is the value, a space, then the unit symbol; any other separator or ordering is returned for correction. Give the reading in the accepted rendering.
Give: 70 mA
